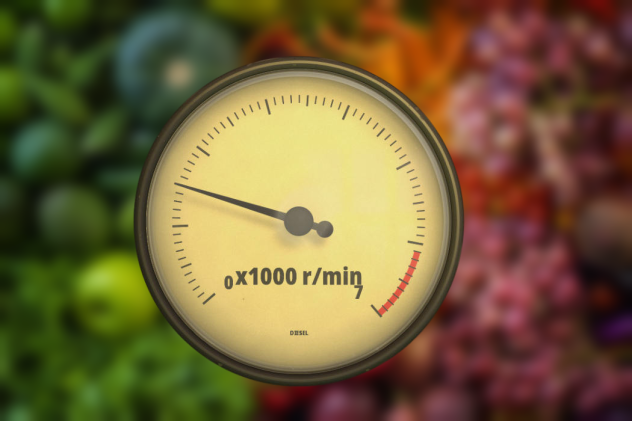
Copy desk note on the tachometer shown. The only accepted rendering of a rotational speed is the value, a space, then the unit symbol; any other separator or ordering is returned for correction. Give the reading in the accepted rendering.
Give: 1500 rpm
